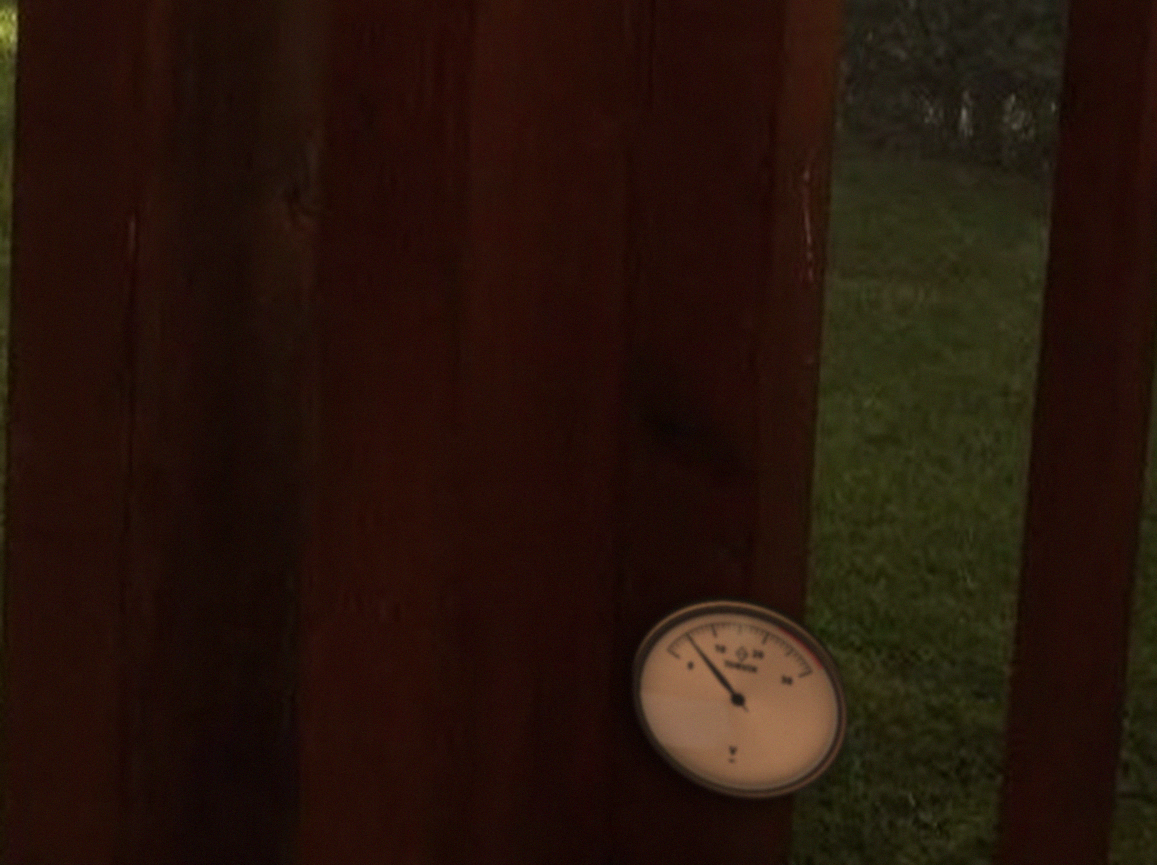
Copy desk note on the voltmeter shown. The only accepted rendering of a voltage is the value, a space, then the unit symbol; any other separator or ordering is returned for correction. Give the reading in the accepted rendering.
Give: 5 V
